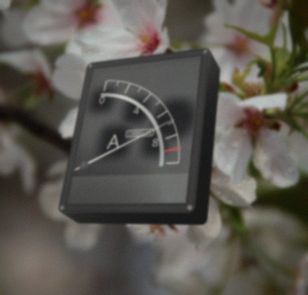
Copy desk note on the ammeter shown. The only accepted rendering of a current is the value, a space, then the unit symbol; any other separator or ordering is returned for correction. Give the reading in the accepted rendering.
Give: 7 A
